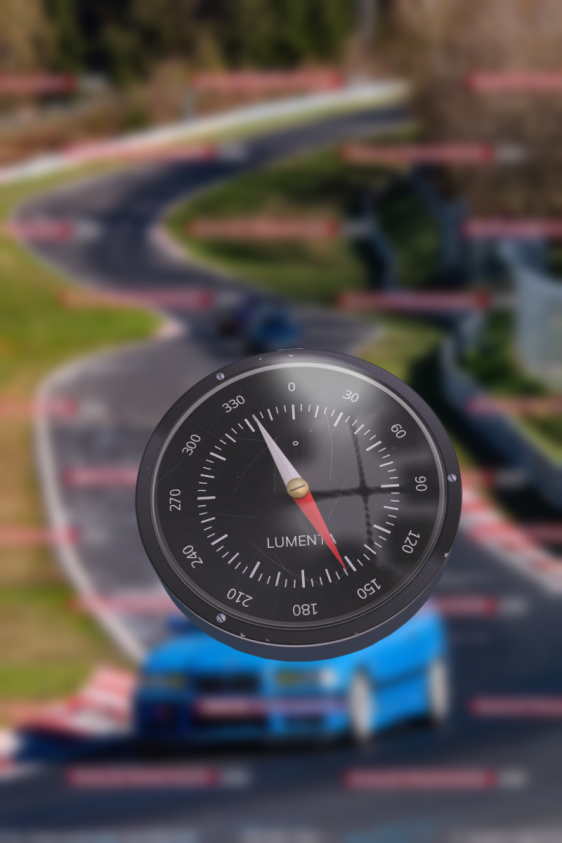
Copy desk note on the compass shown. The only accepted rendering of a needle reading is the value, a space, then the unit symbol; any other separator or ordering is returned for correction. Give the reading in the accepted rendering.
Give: 155 °
